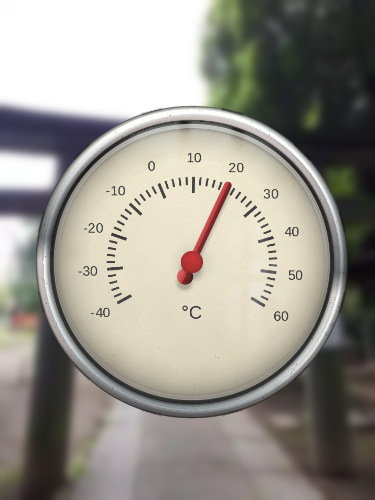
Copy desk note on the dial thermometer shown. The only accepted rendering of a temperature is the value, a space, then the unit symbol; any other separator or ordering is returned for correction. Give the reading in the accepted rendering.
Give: 20 °C
